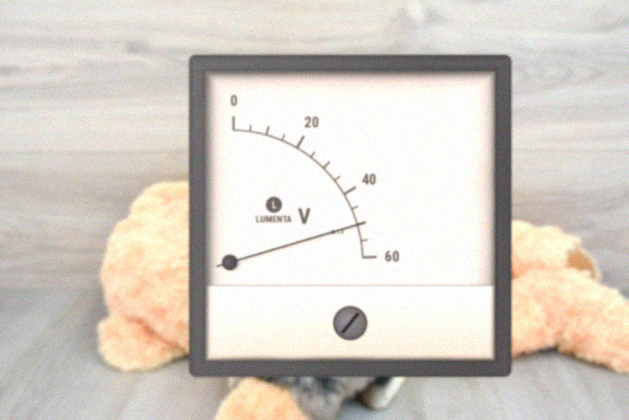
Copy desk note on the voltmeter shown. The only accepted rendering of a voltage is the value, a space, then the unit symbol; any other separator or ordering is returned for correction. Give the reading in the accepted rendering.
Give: 50 V
